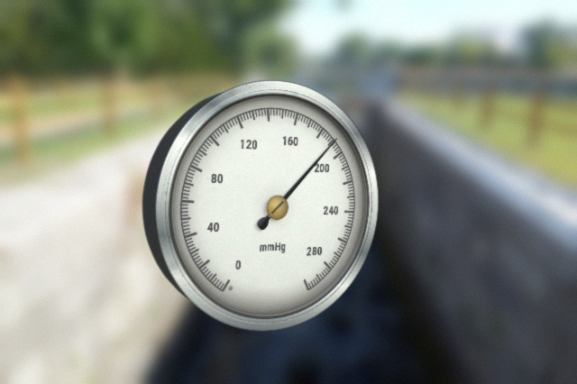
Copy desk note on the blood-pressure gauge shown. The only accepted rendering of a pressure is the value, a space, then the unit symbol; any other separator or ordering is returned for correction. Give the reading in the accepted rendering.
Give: 190 mmHg
